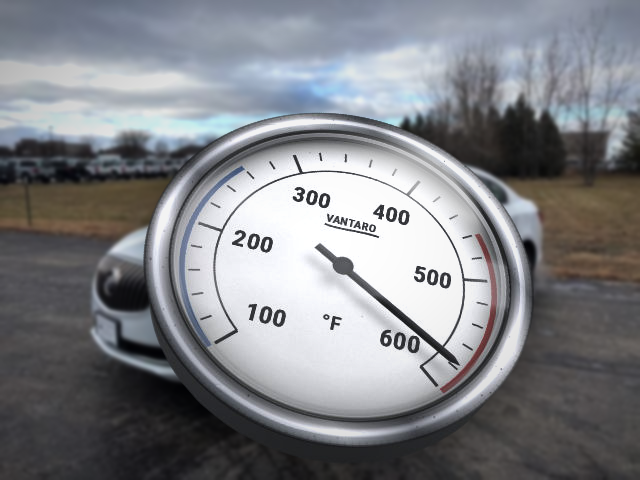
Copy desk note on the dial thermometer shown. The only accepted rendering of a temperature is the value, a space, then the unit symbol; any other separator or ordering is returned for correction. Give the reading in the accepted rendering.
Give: 580 °F
